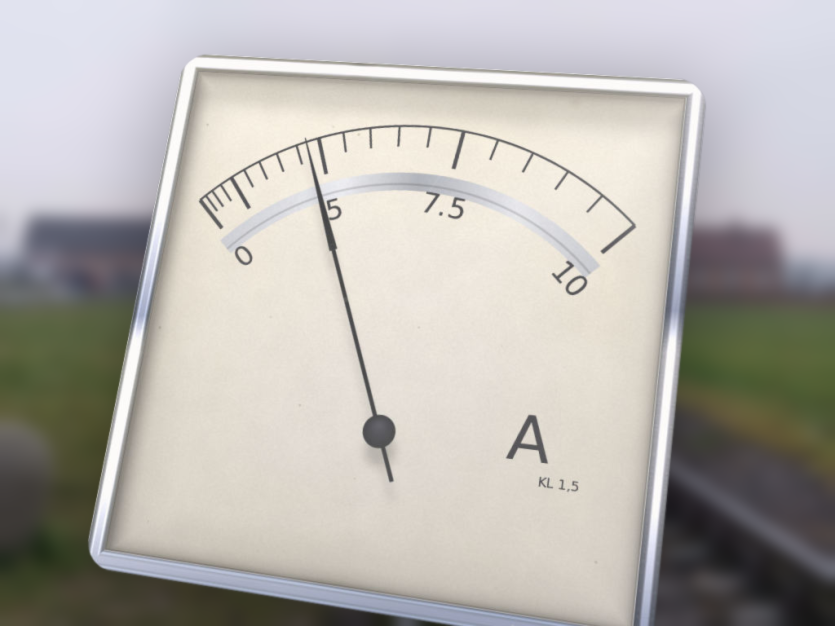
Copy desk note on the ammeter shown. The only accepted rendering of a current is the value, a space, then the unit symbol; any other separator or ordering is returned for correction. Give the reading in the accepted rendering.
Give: 4.75 A
